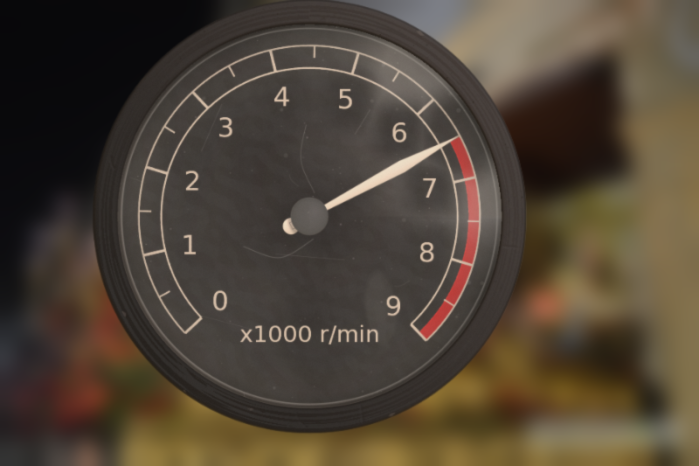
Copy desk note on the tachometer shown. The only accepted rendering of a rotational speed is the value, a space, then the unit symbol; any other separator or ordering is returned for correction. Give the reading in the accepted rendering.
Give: 6500 rpm
